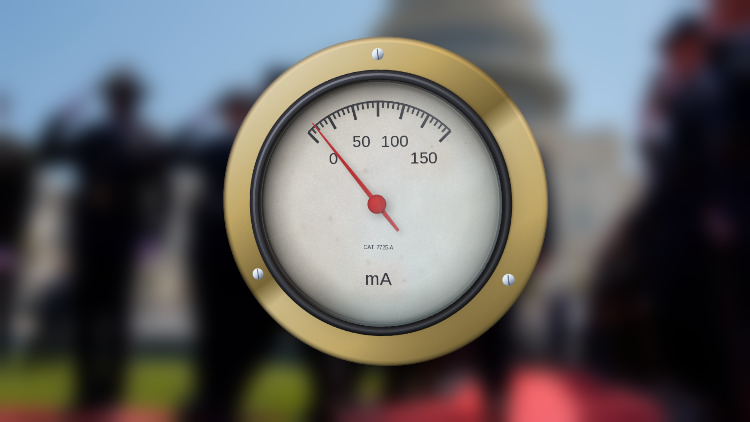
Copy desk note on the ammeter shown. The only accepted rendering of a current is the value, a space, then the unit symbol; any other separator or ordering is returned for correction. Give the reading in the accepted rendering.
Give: 10 mA
